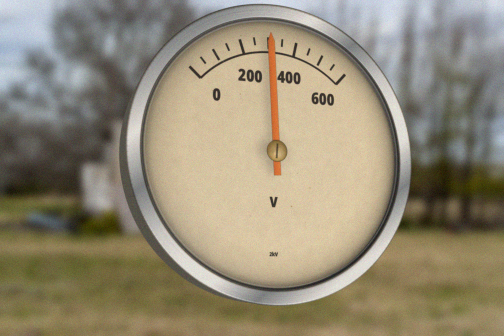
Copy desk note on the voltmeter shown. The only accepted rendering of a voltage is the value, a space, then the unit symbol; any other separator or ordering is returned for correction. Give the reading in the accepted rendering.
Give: 300 V
